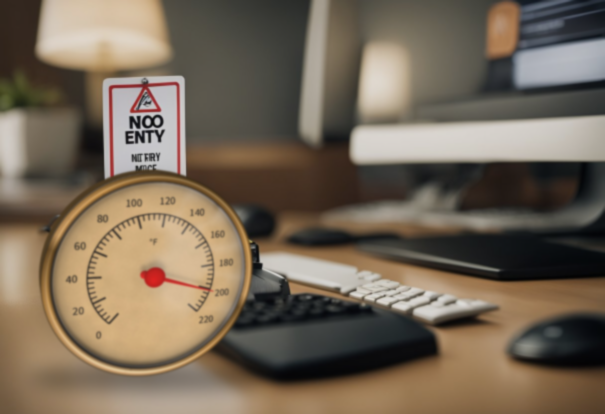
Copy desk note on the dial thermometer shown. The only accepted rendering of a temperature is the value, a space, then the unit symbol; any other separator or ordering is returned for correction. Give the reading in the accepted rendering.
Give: 200 °F
